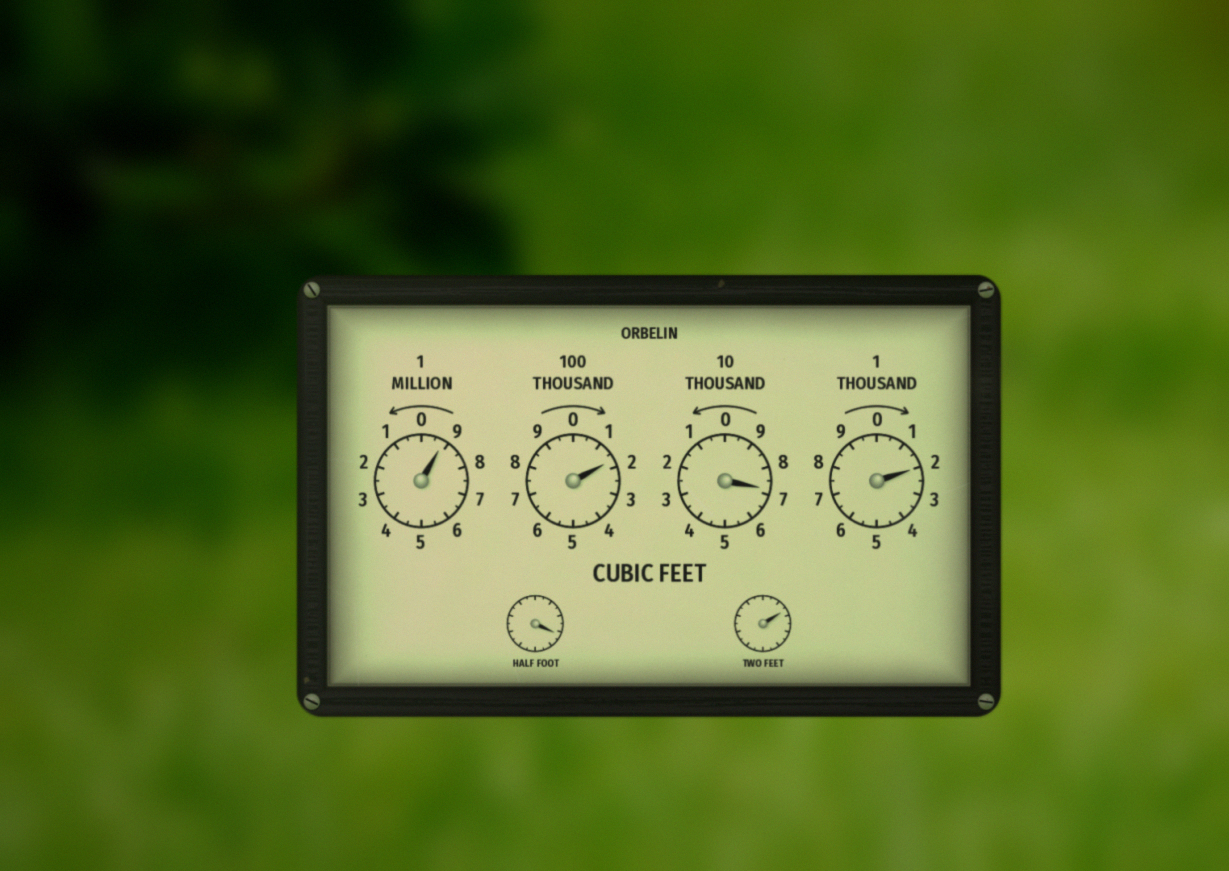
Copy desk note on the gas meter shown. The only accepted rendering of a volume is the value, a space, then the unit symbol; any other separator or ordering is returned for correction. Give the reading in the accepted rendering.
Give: 917200 ft³
